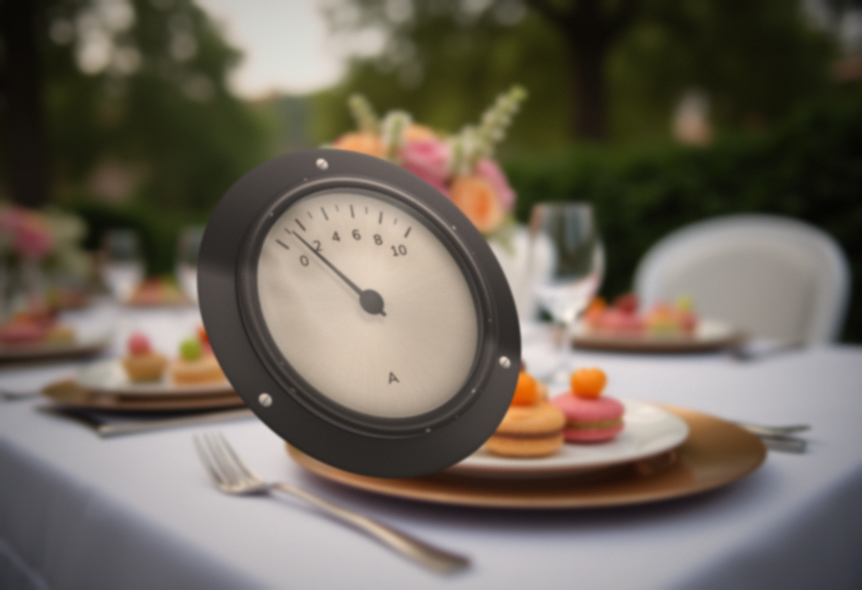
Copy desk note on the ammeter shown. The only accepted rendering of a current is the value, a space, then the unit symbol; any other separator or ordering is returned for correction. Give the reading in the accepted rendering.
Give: 1 A
